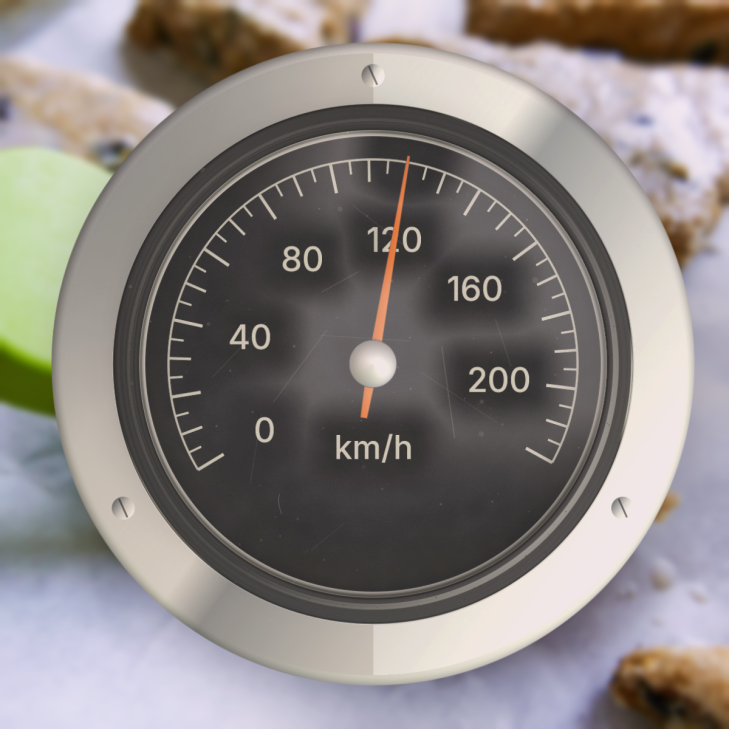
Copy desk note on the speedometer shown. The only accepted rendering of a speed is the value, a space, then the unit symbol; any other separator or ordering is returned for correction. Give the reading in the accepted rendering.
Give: 120 km/h
